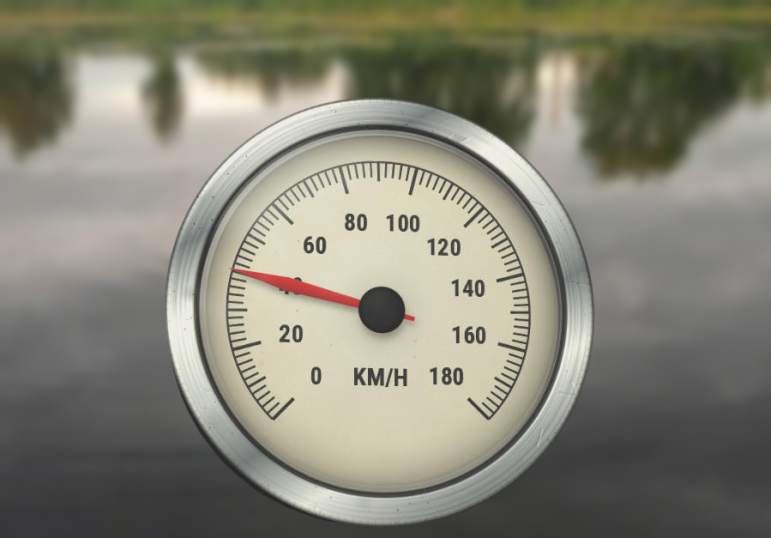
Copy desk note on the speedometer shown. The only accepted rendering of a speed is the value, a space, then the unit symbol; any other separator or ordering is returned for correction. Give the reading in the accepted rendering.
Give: 40 km/h
